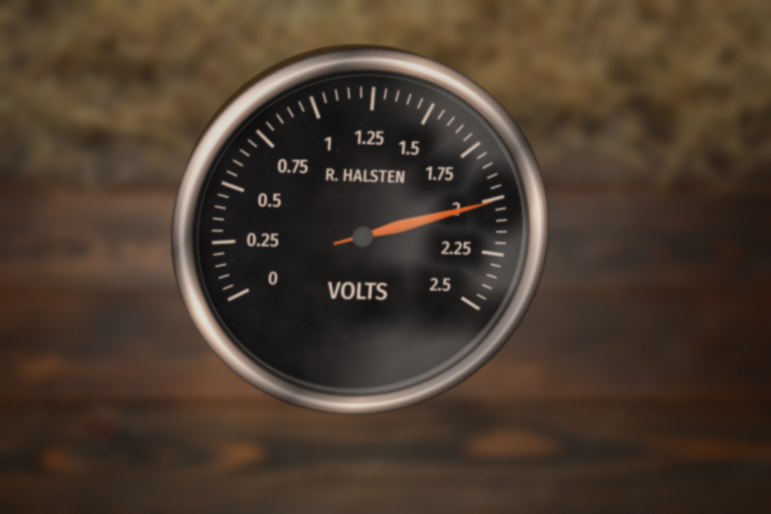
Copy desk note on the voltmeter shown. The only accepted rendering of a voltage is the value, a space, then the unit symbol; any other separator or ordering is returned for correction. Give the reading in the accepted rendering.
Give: 2 V
